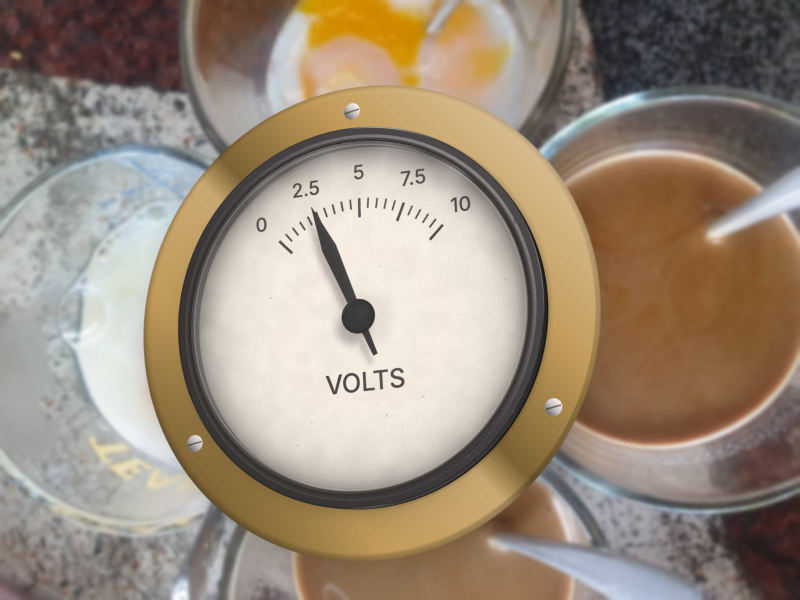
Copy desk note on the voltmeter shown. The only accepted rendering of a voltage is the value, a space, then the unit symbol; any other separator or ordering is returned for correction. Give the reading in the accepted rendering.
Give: 2.5 V
